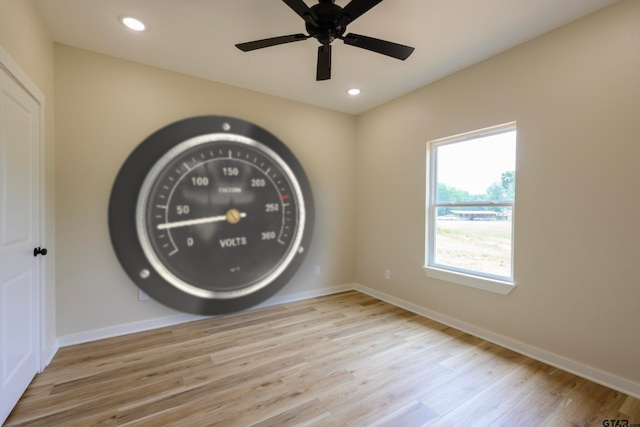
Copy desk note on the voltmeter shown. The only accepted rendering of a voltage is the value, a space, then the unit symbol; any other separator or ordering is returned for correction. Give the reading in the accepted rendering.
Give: 30 V
